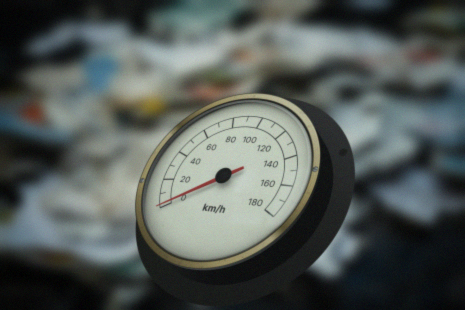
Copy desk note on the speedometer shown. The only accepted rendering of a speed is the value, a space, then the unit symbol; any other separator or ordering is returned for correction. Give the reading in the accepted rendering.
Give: 0 km/h
